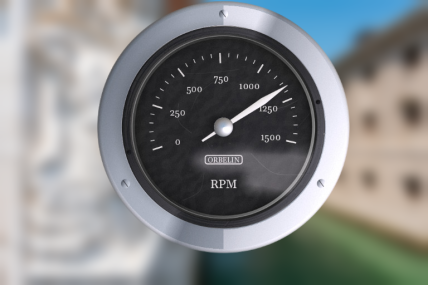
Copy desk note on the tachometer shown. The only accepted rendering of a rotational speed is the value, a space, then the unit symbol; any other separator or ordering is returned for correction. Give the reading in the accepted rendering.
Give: 1175 rpm
